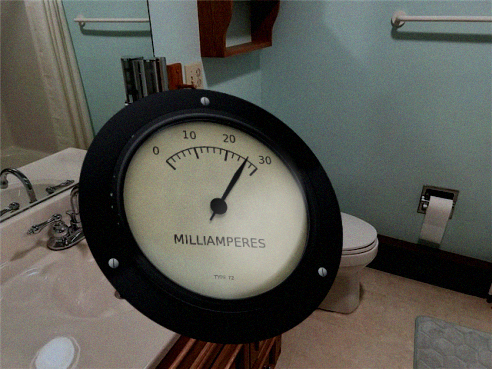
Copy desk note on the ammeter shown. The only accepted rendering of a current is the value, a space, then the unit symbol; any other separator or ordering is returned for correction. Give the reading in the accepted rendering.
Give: 26 mA
